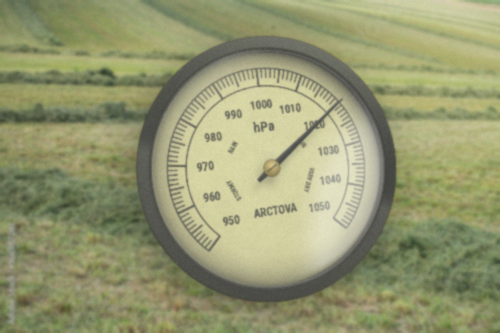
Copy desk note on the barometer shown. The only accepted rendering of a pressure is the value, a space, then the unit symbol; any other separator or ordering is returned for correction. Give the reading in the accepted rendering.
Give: 1020 hPa
